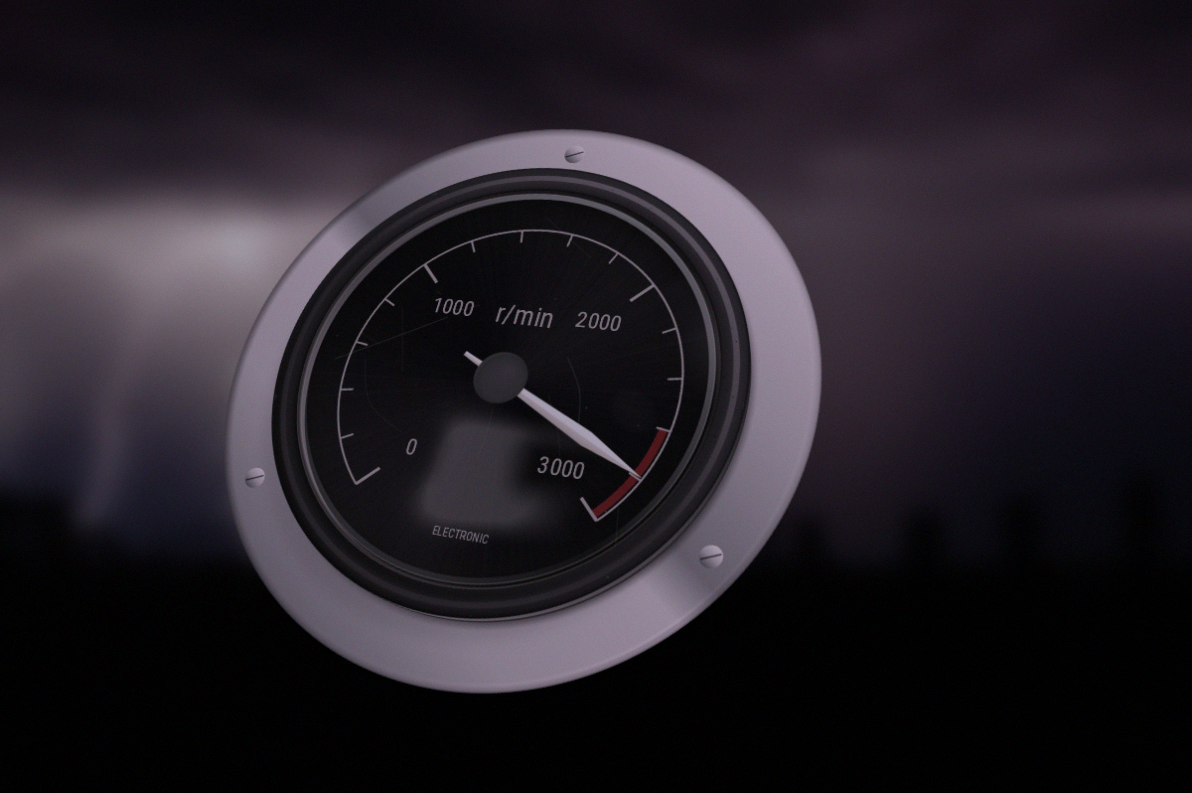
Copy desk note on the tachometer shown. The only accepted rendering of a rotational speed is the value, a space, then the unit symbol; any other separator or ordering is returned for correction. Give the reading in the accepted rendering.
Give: 2800 rpm
